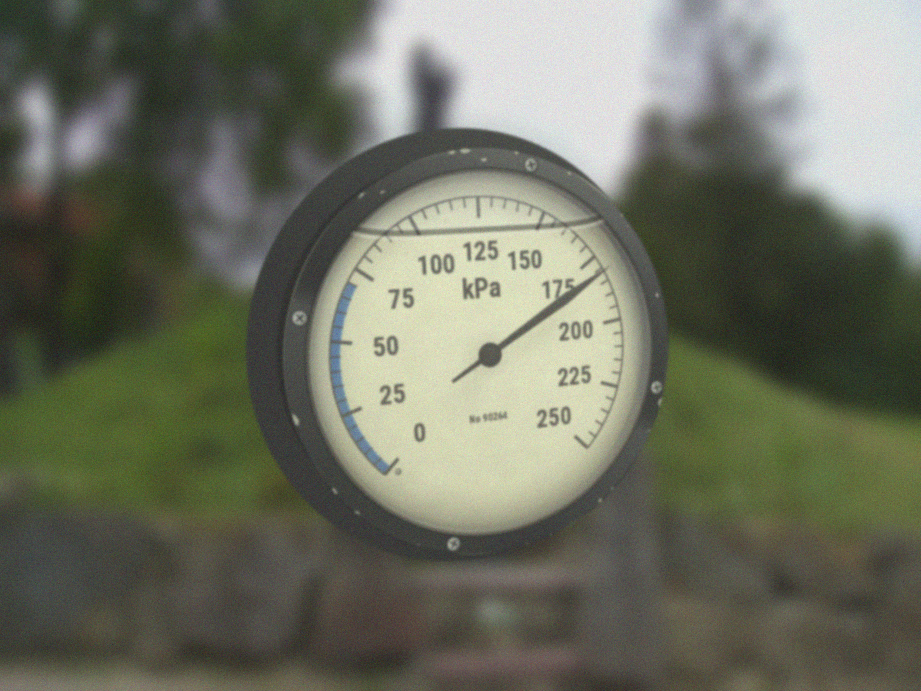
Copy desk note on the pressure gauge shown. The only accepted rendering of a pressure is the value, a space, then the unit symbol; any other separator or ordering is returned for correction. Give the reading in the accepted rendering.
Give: 180 kPa
